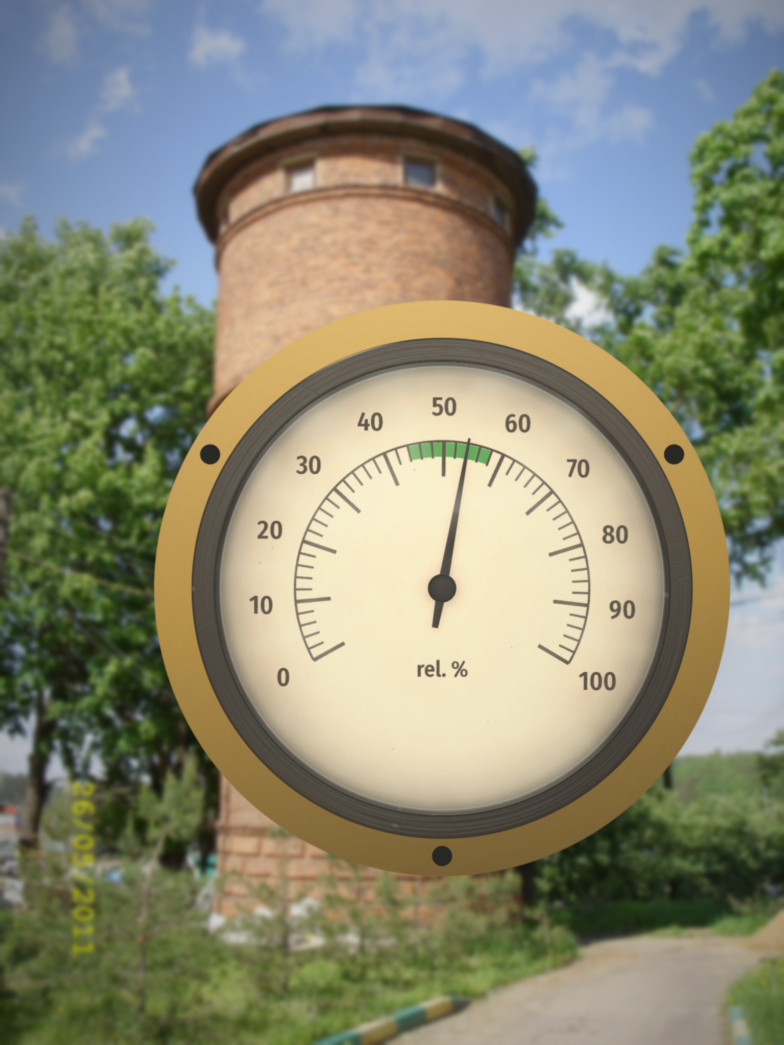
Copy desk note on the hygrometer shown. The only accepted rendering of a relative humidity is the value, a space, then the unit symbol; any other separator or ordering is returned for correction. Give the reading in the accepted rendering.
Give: 54 %
